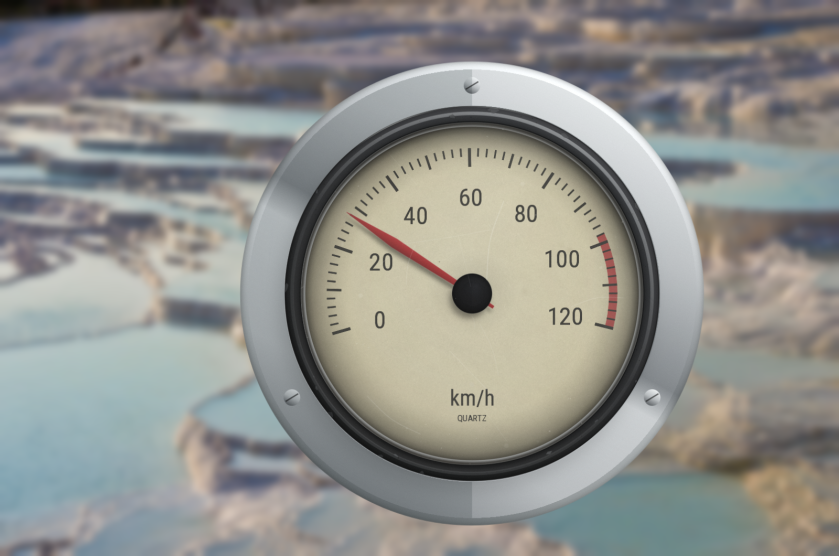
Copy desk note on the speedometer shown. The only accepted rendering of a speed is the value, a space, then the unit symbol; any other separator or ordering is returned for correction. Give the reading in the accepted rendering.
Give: 28 km/h
